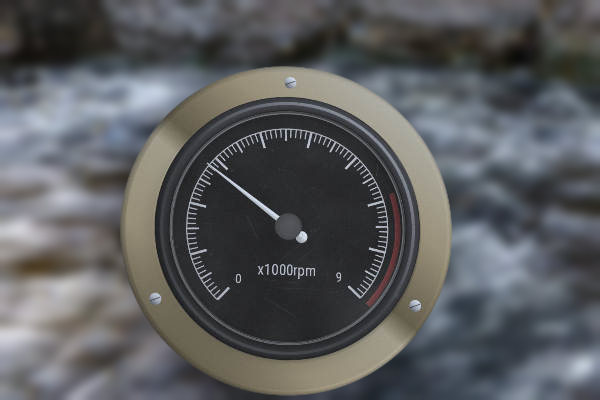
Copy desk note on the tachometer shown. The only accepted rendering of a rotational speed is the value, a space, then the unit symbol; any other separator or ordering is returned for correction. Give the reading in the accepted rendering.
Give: 2800 rpm
